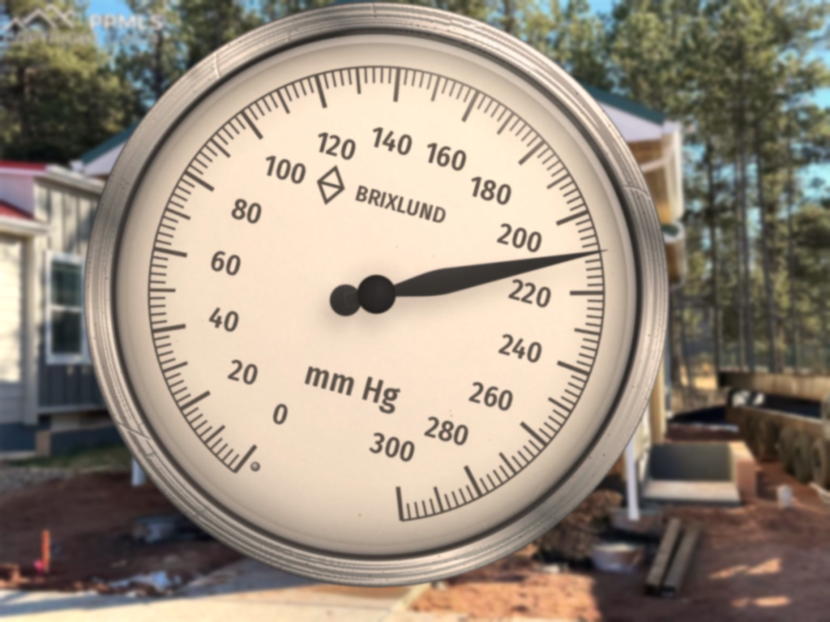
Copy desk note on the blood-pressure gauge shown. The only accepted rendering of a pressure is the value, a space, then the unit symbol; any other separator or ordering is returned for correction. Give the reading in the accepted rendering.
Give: 210 mmHg
